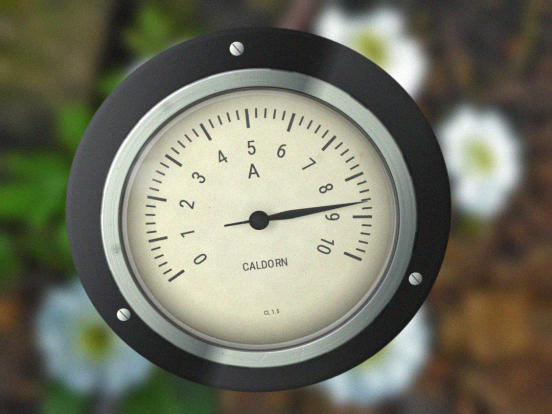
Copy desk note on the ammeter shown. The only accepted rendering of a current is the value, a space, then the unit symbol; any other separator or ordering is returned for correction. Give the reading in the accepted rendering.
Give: 8.6 A
